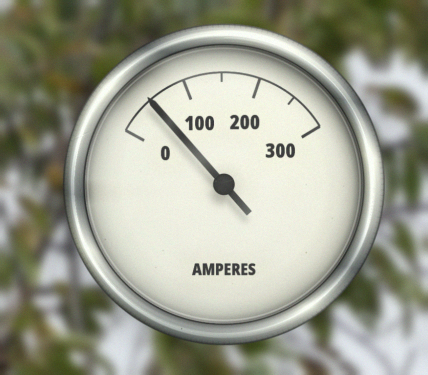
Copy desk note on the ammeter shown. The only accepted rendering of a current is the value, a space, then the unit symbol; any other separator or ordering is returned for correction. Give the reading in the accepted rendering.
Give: 50 A
